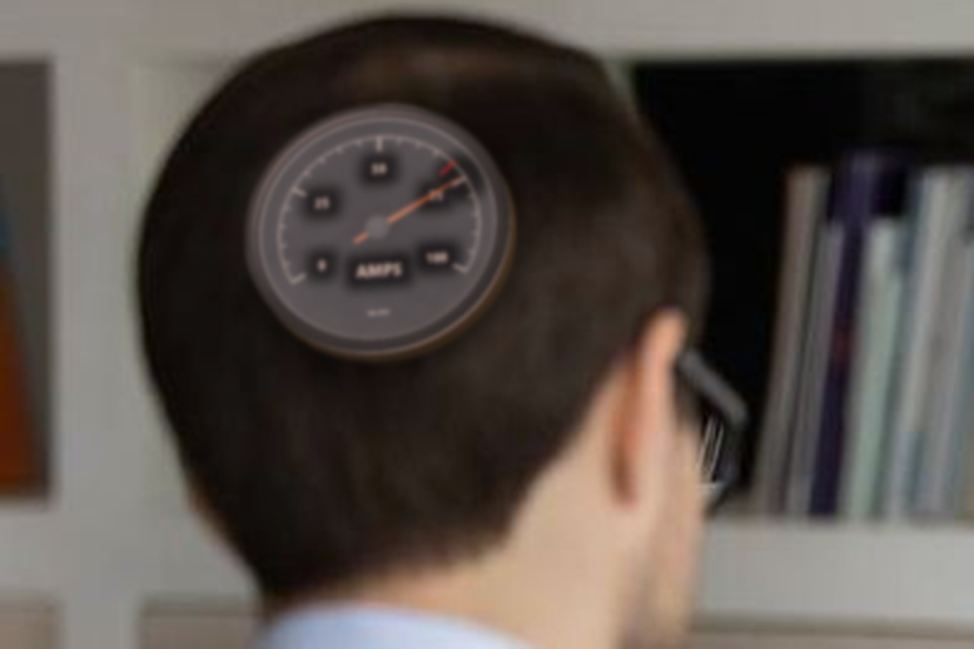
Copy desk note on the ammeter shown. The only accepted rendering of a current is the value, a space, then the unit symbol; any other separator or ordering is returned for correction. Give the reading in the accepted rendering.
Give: 75 A
